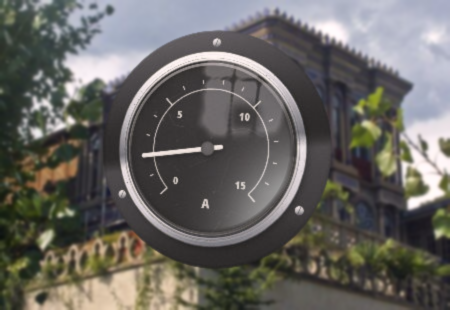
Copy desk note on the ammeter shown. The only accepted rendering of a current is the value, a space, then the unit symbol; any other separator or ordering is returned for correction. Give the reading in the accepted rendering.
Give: 2 A
